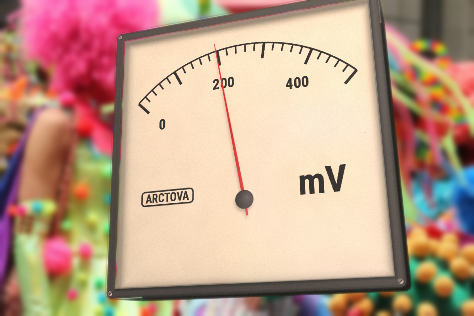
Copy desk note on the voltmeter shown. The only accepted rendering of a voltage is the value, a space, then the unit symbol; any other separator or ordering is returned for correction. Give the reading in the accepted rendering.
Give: 200 mV
